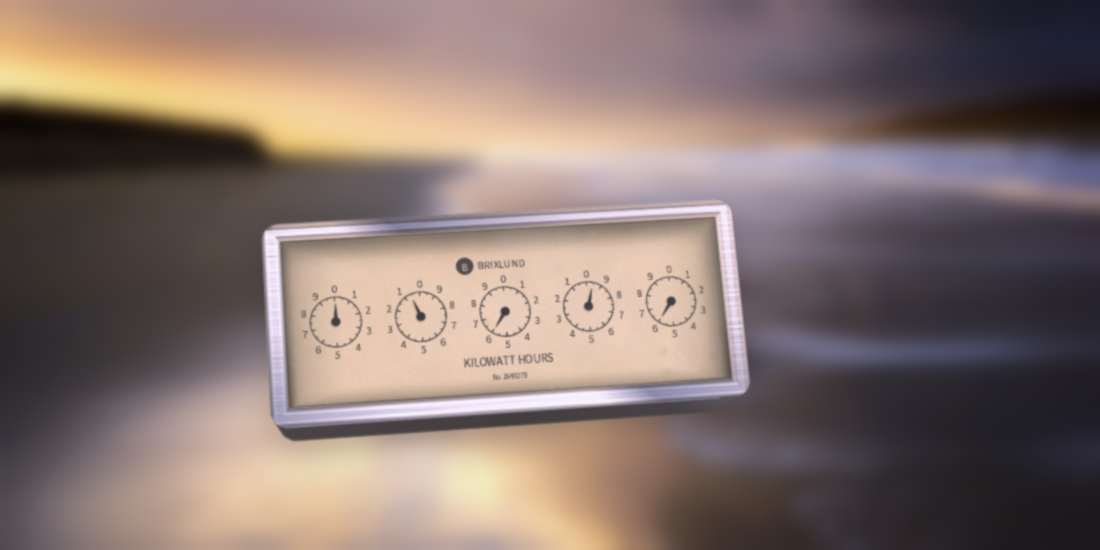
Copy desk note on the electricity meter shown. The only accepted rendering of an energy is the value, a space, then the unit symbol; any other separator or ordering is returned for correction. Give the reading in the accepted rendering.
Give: 596 kWh
